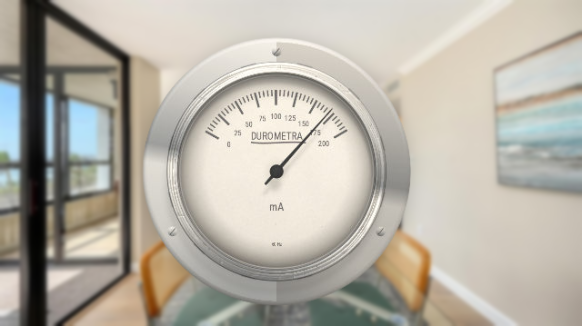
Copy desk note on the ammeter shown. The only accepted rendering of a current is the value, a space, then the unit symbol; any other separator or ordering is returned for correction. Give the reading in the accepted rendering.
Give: 170 mA
